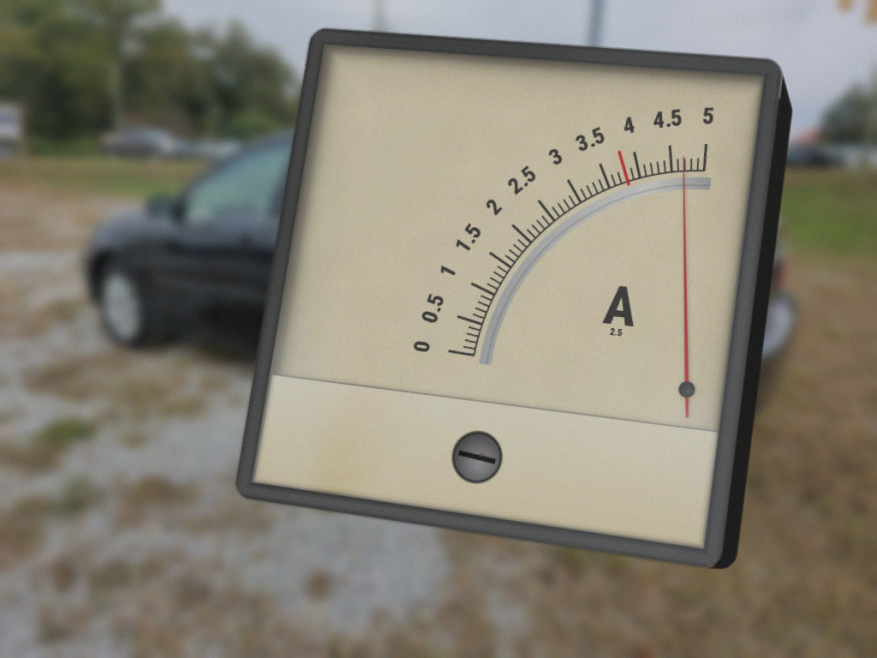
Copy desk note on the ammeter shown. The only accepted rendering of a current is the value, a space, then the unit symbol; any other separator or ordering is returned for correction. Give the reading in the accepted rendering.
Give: 4.7 A
